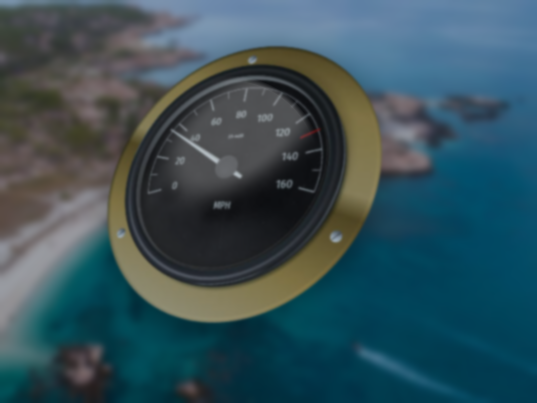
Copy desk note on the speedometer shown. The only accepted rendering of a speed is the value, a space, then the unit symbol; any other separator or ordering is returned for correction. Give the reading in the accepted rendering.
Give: 35 mph
